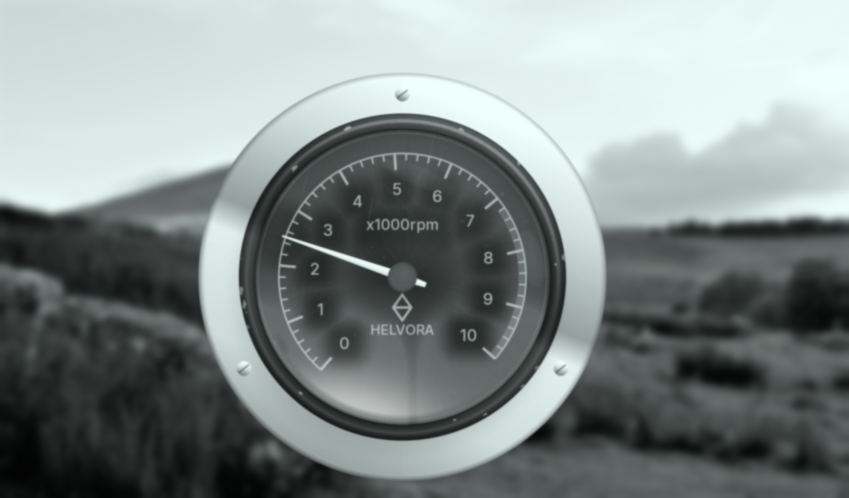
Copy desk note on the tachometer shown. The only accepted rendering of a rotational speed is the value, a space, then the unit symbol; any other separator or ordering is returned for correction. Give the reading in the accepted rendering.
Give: 2500 rpm
